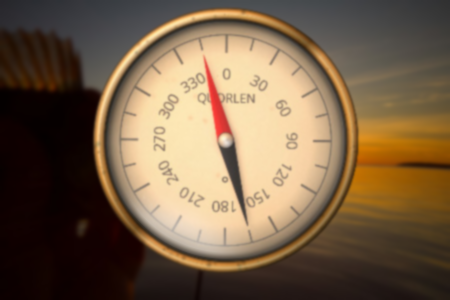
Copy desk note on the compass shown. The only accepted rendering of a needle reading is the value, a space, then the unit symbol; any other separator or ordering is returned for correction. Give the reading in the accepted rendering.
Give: 345 °
